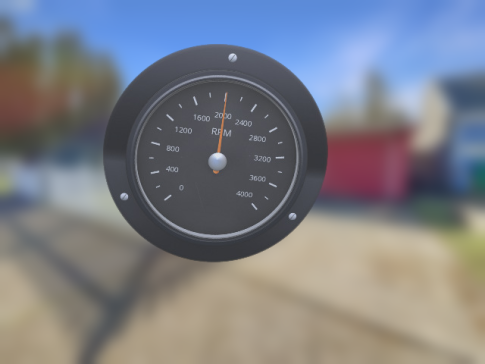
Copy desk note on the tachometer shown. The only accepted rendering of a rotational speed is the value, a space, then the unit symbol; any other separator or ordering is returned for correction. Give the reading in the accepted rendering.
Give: 2000 rpm
